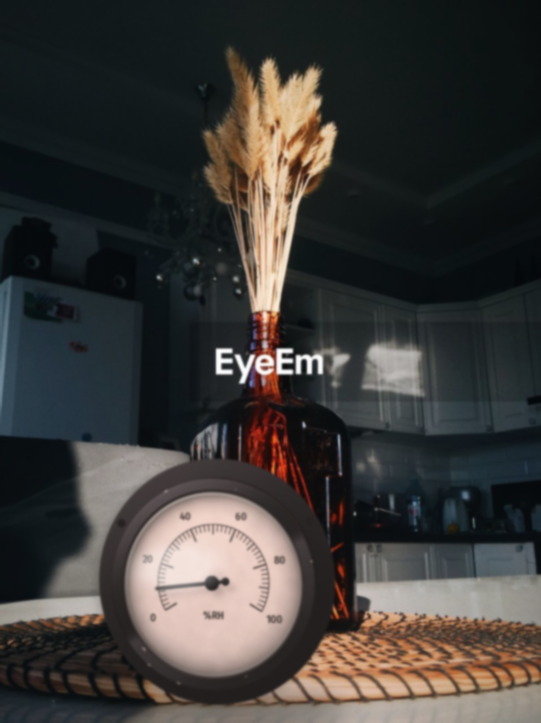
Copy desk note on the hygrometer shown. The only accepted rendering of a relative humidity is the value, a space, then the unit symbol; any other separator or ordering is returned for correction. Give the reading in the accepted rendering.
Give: 10 %
